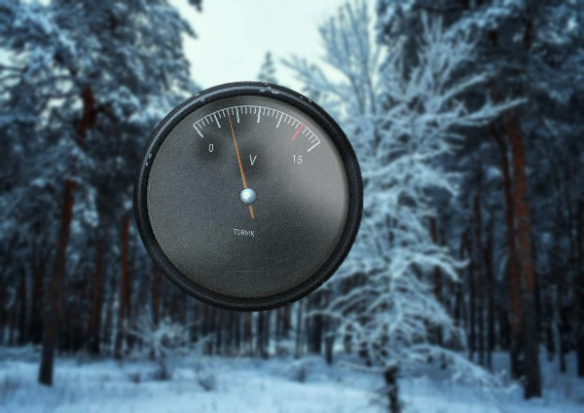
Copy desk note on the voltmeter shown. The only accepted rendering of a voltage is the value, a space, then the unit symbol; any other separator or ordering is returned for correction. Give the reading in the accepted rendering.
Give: 4 V
